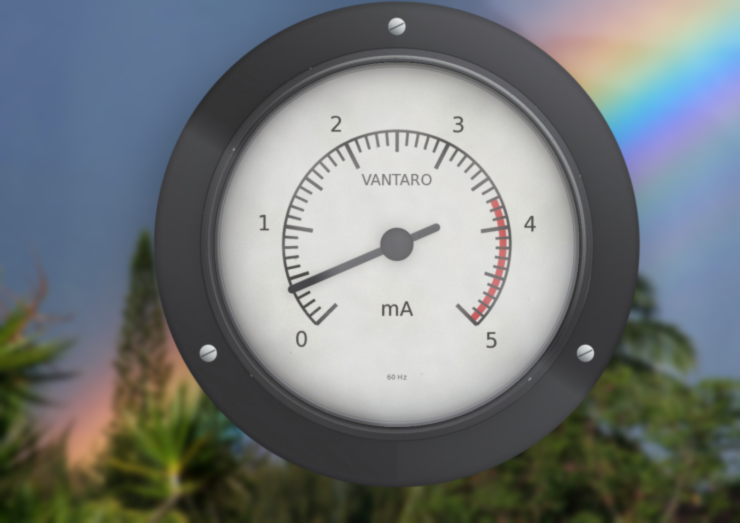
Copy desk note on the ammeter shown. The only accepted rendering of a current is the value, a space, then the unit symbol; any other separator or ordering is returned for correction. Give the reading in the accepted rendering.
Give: 0.4 mA
